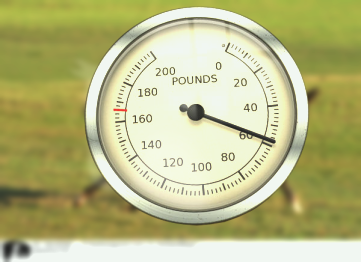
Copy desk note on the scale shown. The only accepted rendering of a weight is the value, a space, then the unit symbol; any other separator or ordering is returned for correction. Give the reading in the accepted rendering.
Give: 58 lb
